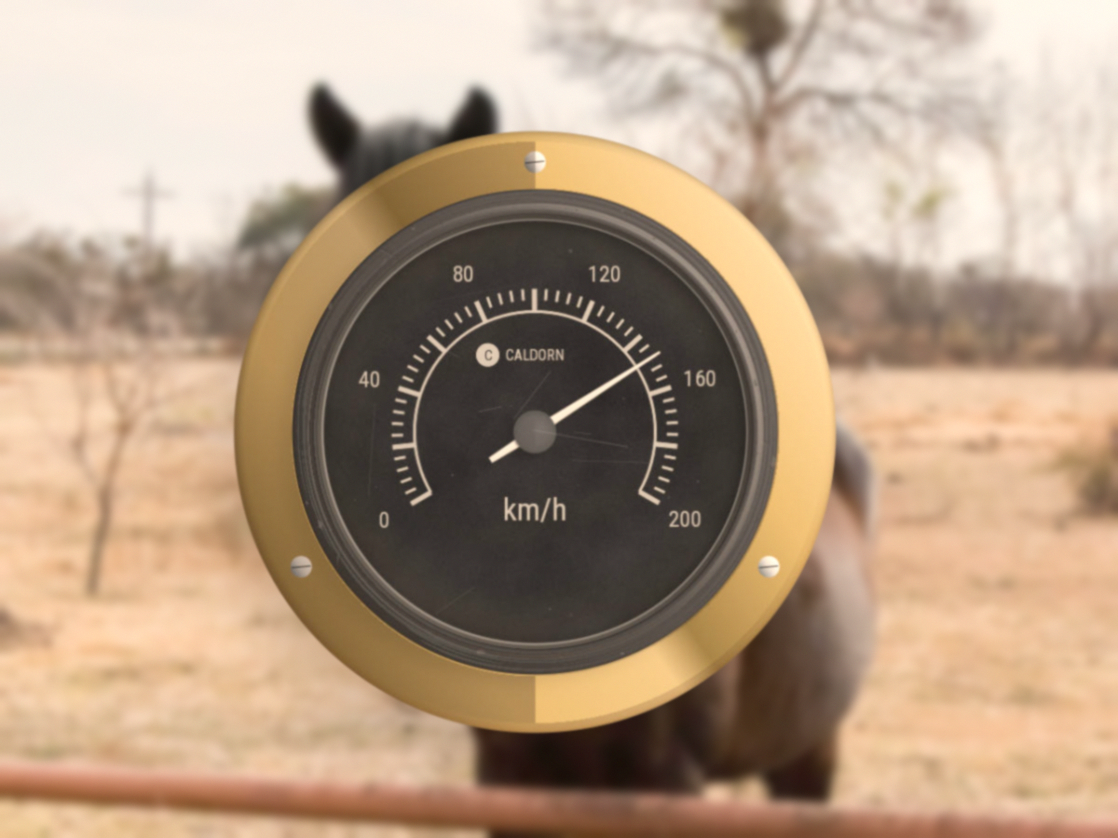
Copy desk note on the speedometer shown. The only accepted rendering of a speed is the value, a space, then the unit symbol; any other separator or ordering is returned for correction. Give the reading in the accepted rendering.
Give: 148 km/h
